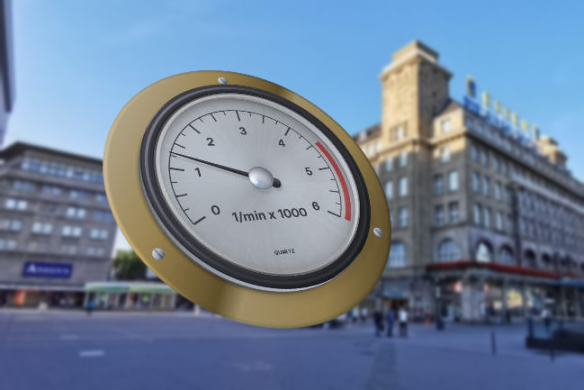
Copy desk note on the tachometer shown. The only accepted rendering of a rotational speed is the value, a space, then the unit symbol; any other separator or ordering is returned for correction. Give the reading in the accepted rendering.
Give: 1250 rpm
